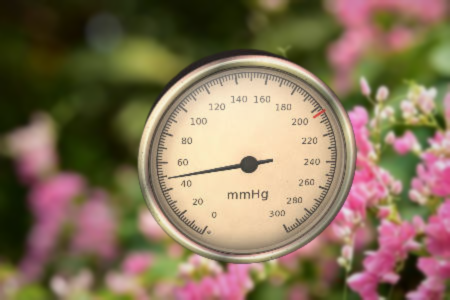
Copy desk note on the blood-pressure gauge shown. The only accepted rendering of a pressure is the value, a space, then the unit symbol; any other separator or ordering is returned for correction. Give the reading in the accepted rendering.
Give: 50 mmHg
